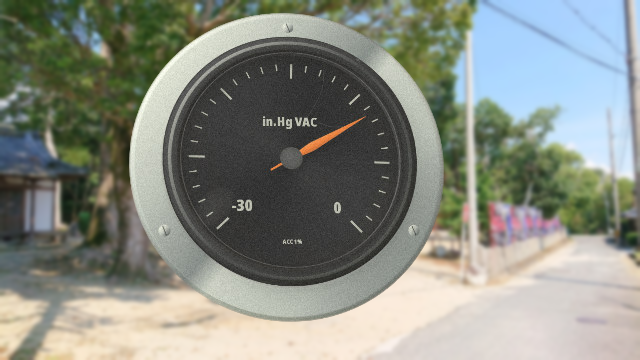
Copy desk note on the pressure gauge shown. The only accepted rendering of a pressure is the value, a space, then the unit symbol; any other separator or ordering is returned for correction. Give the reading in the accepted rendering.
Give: -8.5 inHg
